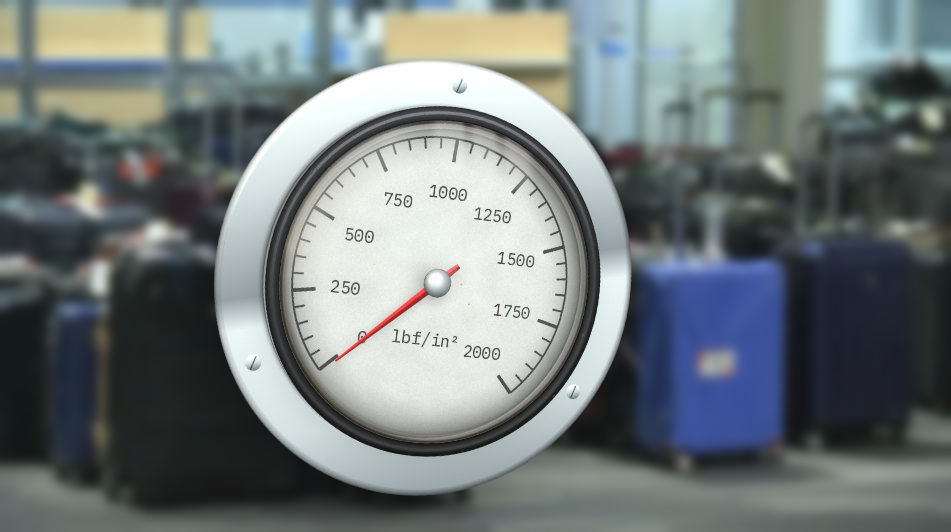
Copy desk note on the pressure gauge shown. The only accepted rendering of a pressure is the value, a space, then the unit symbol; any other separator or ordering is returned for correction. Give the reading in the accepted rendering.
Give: 0 psi
